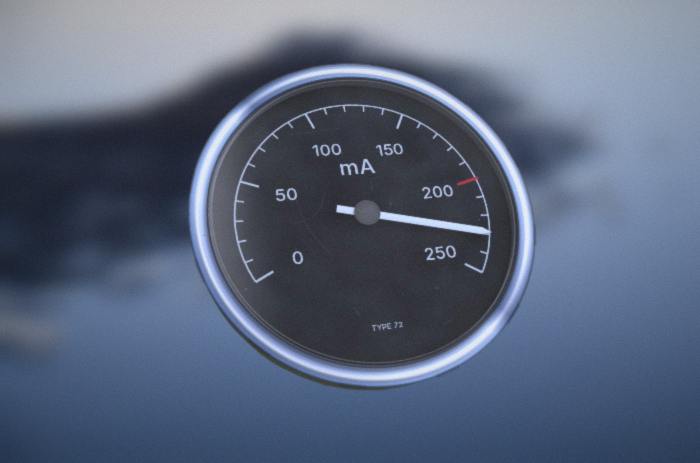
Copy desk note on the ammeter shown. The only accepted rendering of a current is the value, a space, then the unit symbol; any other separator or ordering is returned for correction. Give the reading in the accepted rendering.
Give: 230 mA
